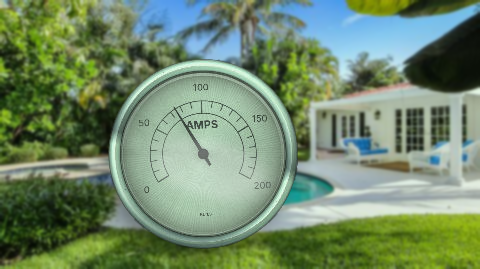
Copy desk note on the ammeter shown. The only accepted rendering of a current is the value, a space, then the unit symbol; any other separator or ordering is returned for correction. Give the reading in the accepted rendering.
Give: 75 A
